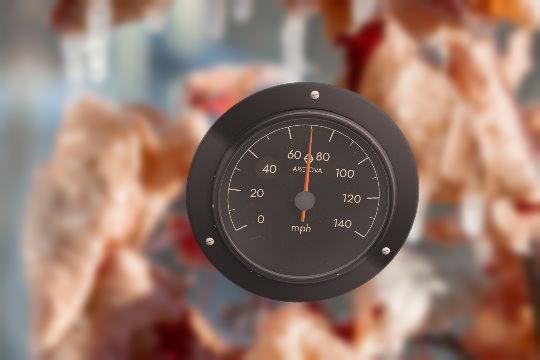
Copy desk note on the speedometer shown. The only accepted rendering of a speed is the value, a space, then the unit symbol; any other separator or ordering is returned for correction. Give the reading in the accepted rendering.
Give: 70 mph
